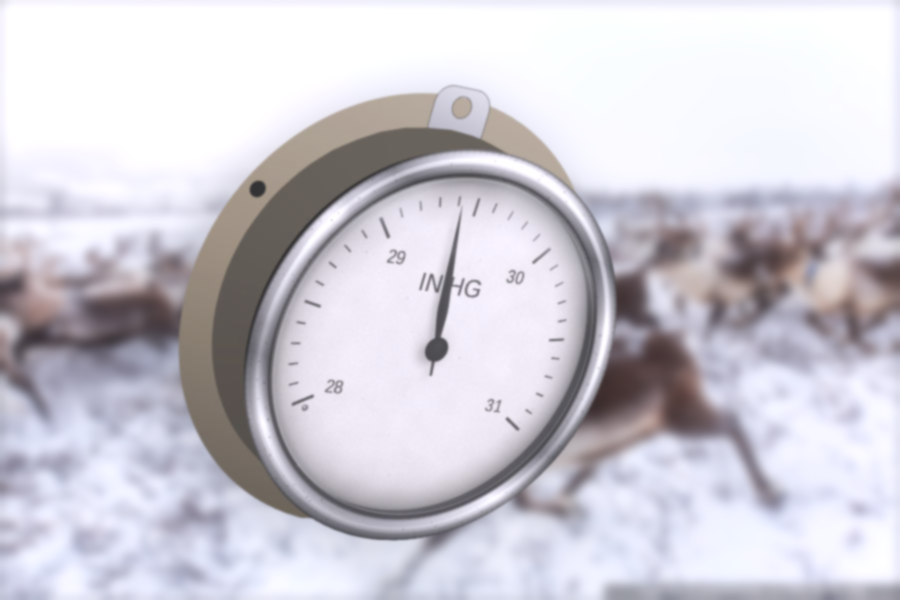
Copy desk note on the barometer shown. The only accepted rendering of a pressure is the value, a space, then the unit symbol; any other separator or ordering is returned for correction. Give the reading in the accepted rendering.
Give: 29.4 inHg
